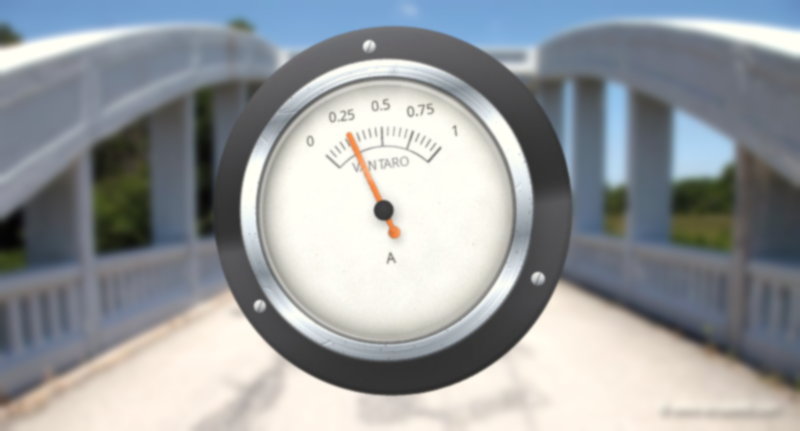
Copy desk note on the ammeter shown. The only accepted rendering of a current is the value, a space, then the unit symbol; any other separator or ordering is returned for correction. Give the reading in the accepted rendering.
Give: 0.25 A
